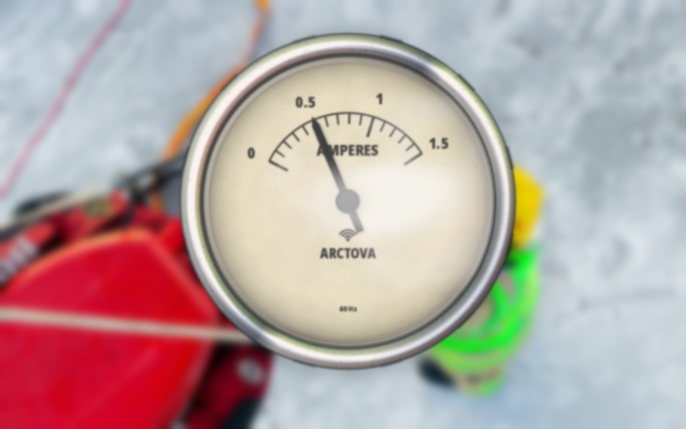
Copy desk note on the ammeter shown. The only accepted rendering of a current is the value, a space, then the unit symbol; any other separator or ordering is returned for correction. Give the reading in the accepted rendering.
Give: 0.5 A
